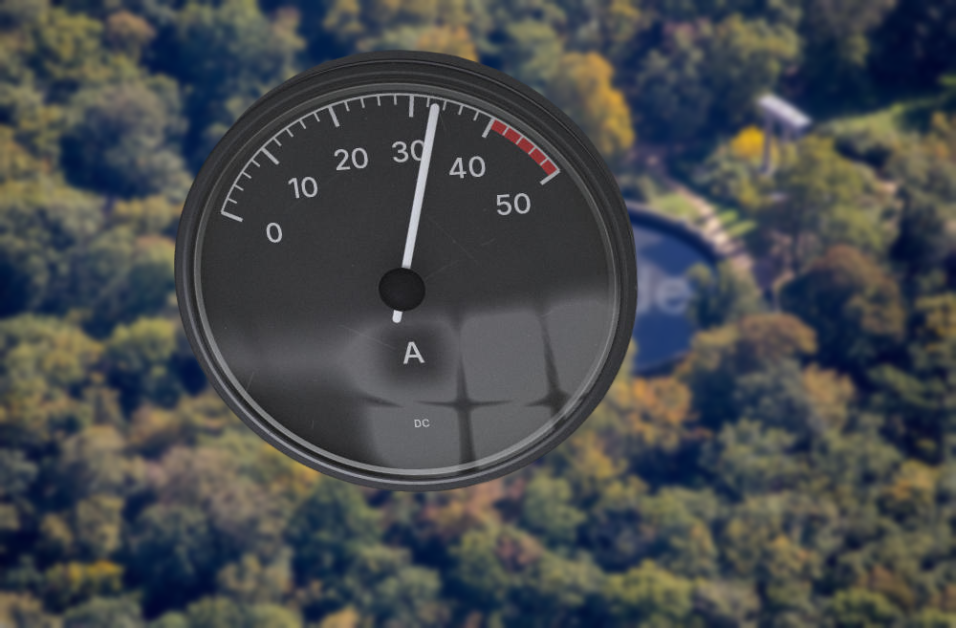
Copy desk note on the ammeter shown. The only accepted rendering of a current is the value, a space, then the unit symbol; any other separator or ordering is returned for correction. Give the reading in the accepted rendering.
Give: 33 A
